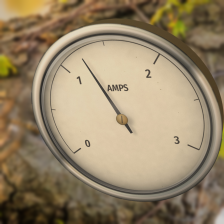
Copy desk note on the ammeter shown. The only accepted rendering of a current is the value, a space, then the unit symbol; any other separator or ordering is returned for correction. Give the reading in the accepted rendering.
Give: 1.25 A
